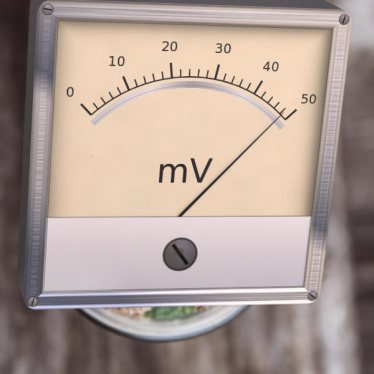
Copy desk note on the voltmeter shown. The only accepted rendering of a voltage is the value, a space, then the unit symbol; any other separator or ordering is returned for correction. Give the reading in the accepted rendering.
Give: 48 mV
